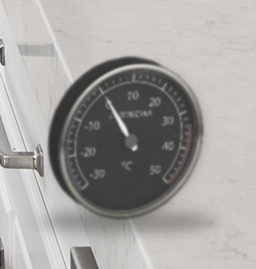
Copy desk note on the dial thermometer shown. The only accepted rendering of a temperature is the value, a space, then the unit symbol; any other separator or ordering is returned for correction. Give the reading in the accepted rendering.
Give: 0 °C
